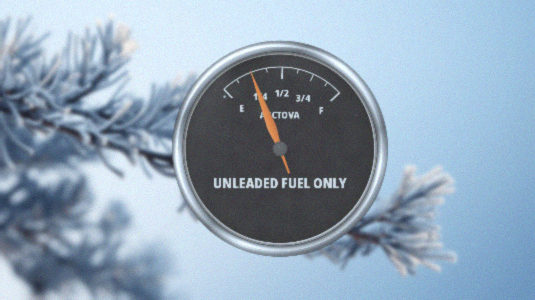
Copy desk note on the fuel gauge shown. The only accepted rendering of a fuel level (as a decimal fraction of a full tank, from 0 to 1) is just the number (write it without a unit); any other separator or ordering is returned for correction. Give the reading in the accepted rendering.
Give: 0.25
